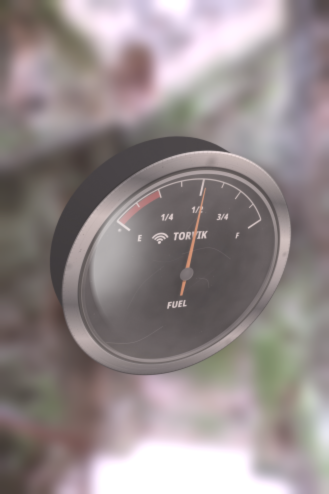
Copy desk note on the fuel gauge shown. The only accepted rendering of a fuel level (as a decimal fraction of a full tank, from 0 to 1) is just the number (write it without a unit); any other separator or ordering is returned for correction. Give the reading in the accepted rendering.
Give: 0.5
